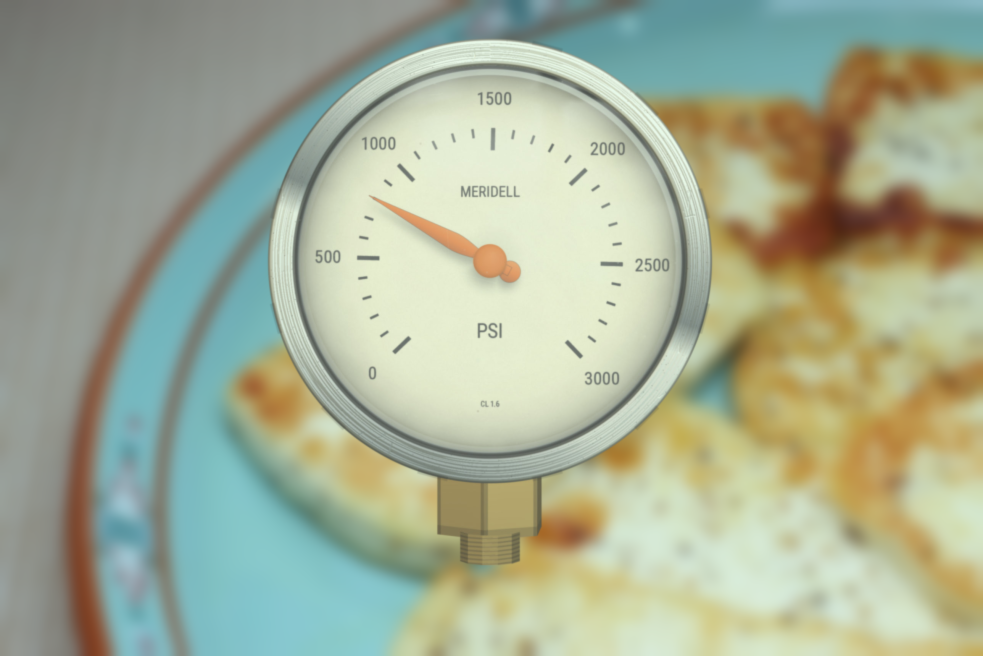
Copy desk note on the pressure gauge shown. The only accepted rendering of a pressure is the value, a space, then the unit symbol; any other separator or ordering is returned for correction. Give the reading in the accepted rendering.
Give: 800 psi
